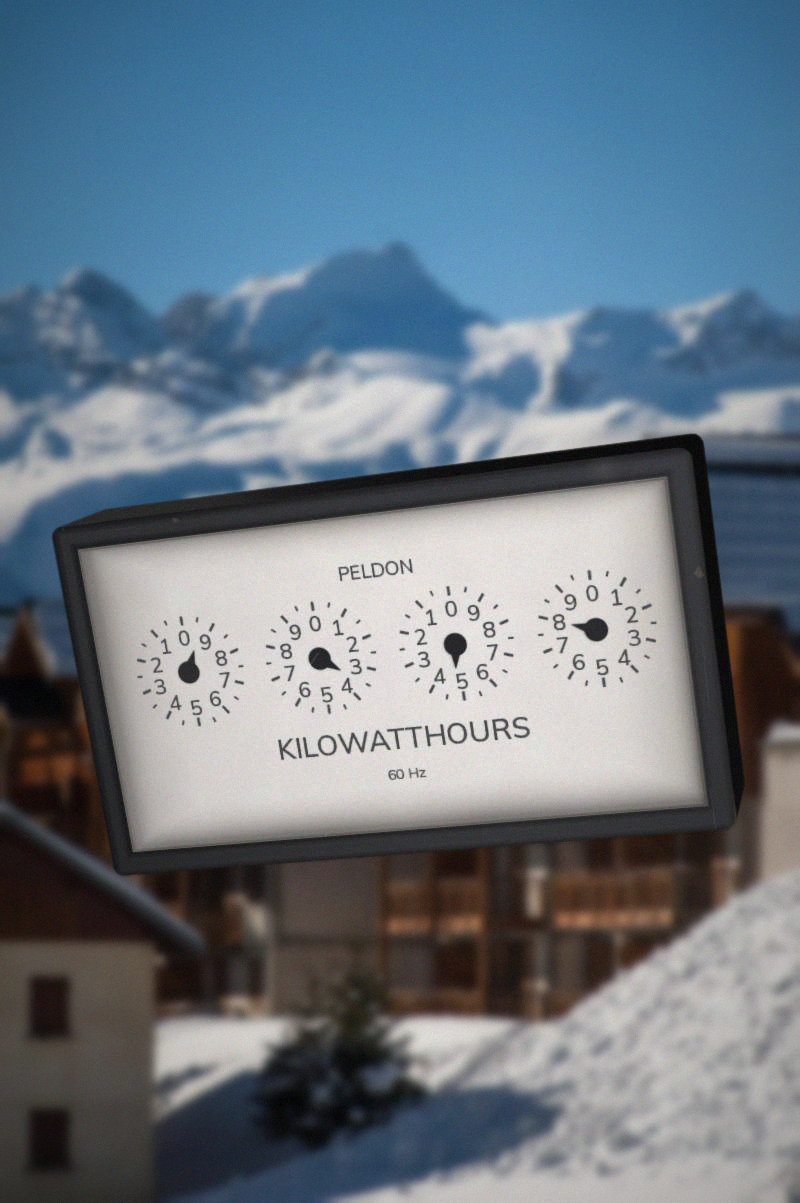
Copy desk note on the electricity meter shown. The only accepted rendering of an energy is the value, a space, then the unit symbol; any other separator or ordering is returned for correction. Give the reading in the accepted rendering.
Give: 9348 kWh
